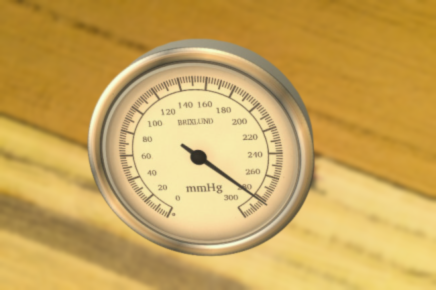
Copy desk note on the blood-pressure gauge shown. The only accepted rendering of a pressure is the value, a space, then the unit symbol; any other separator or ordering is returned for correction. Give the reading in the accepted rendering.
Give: 280 mmHg
